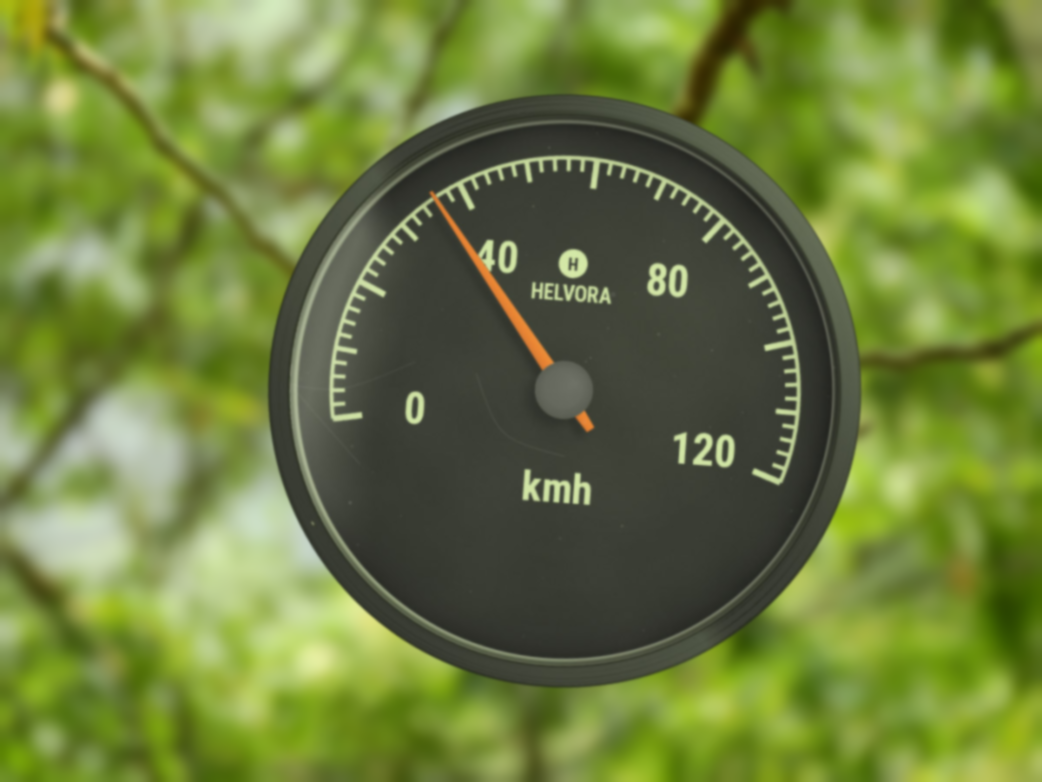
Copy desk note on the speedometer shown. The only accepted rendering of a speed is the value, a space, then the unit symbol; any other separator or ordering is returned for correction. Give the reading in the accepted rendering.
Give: 36 km/h
